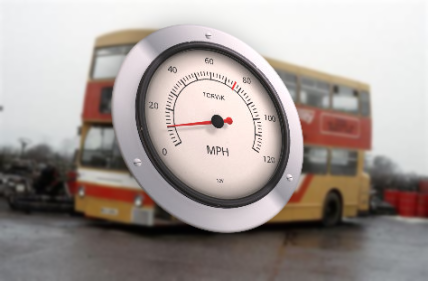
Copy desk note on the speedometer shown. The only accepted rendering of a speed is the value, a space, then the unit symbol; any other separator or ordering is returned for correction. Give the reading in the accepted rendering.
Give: 10 mph
